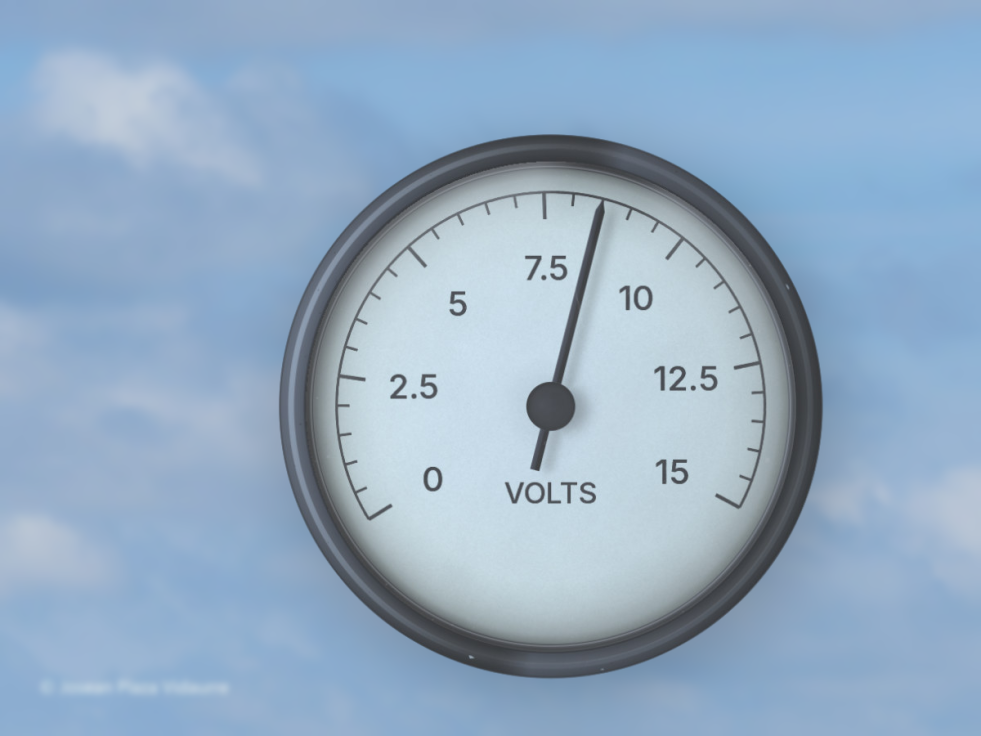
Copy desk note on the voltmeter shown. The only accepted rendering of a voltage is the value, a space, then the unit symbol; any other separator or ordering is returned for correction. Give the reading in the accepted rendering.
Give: 8.5 V
